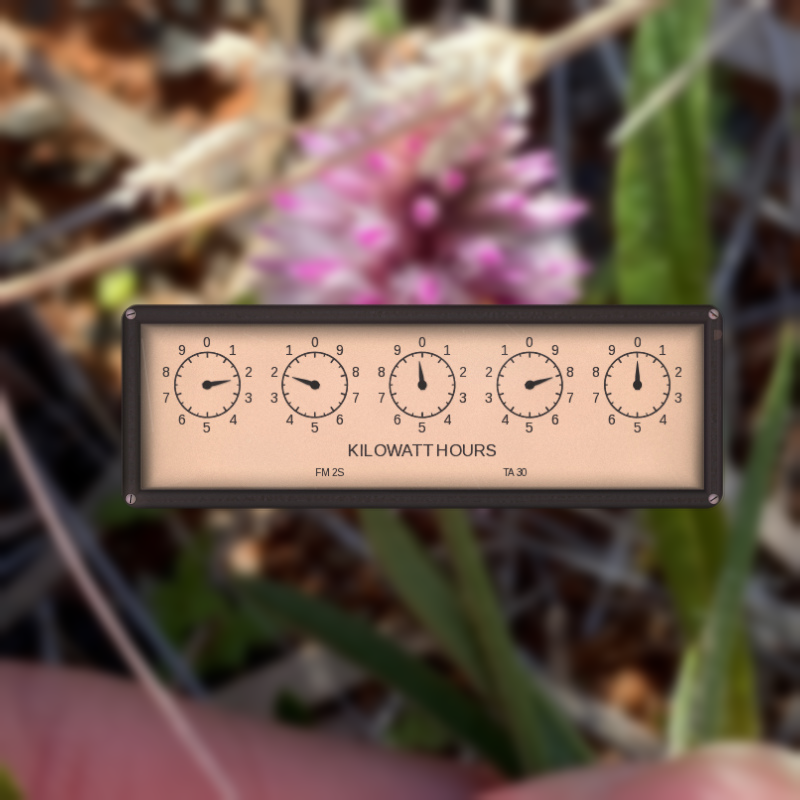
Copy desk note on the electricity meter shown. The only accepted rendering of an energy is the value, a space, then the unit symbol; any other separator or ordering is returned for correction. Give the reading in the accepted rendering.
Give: 21980 kWh
